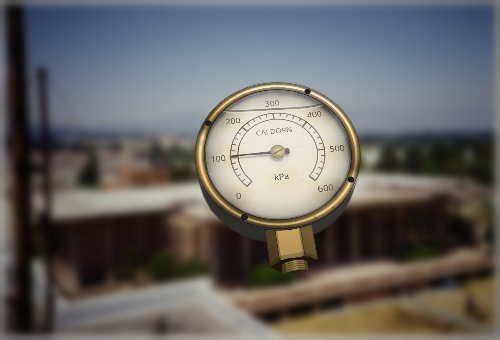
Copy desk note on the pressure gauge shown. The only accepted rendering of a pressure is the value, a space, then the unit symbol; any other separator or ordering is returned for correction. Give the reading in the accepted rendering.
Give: 100 kPa
